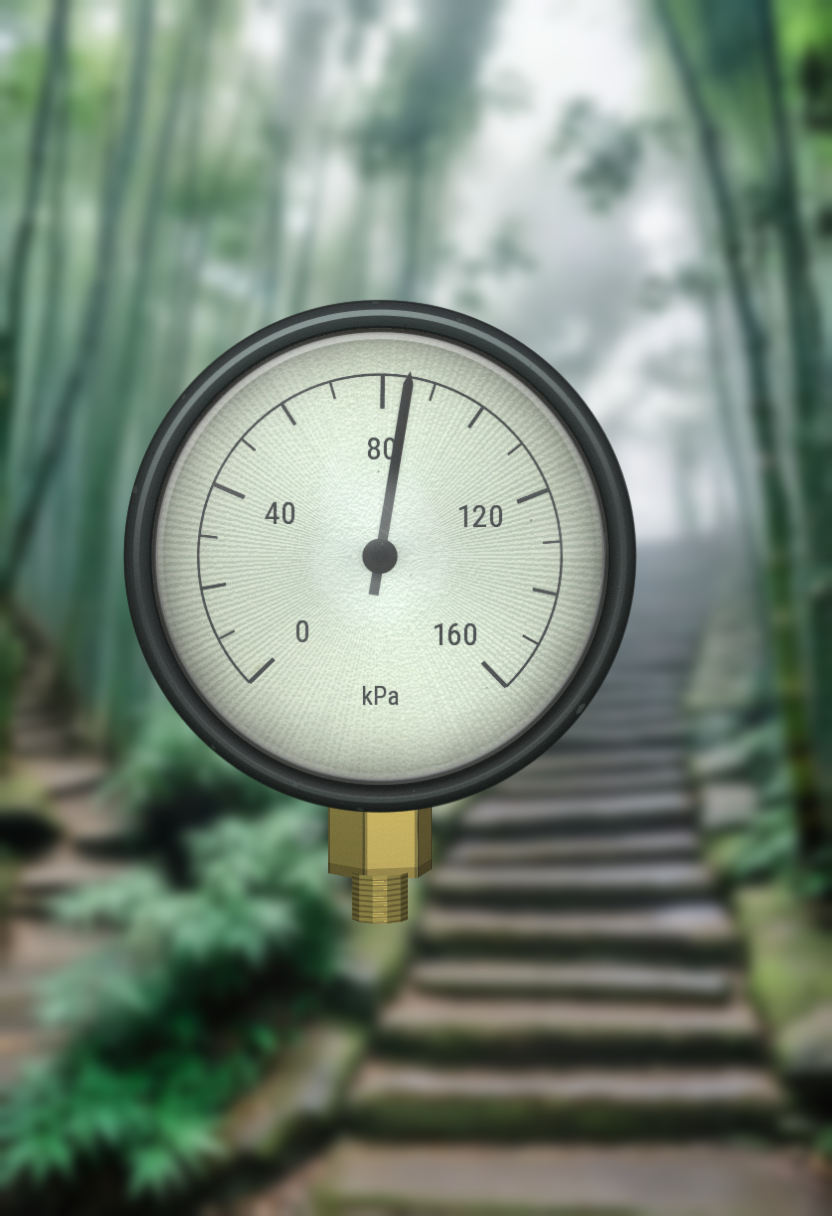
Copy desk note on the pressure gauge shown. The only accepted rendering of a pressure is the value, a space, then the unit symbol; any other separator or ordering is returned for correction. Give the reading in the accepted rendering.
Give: 85 kPa
